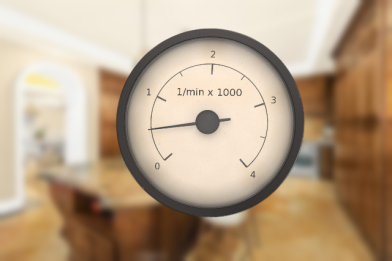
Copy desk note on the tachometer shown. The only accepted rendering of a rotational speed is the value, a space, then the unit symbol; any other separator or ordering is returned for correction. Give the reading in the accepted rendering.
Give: 500 rpm
